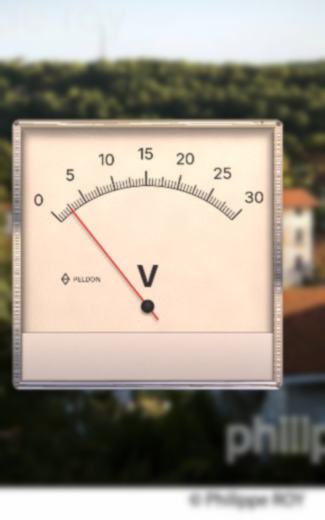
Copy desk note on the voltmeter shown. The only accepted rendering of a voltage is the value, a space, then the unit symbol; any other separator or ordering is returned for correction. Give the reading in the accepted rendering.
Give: 2.5 V
